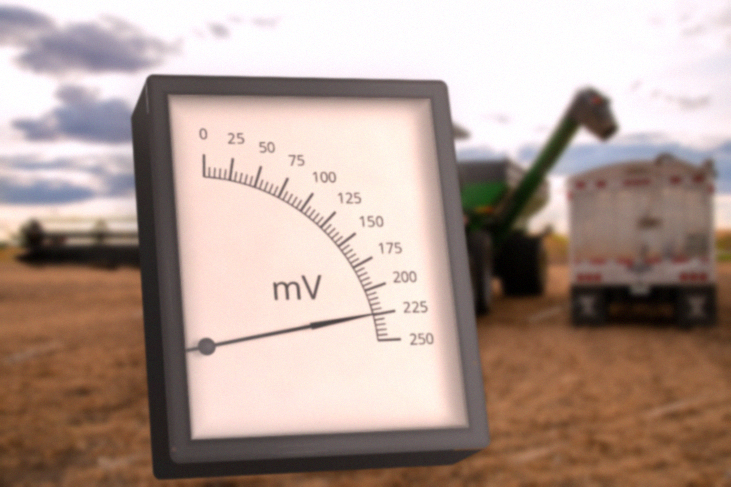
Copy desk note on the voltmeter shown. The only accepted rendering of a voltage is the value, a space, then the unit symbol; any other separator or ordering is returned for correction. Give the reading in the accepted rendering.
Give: 225 mV
